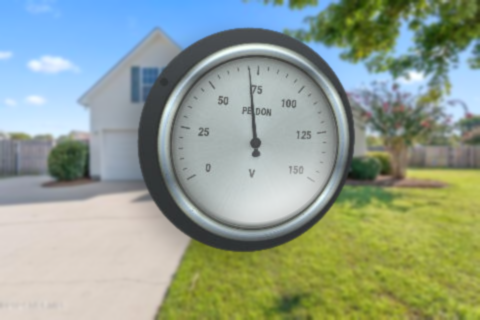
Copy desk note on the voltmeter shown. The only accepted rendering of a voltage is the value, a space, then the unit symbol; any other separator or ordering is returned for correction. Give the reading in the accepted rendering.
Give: 70 V
